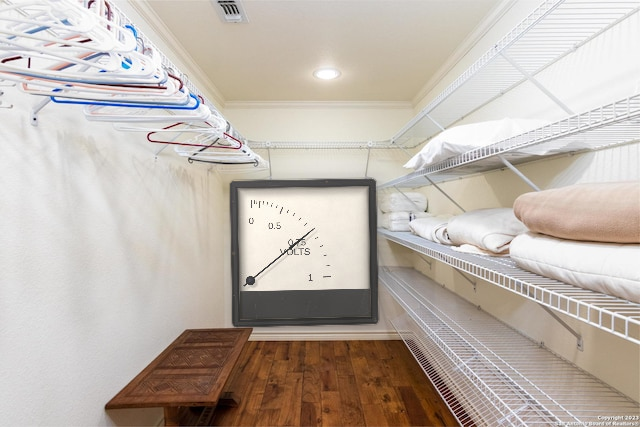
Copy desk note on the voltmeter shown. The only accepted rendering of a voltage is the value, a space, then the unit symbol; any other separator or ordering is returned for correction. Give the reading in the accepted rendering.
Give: 0.75 V
